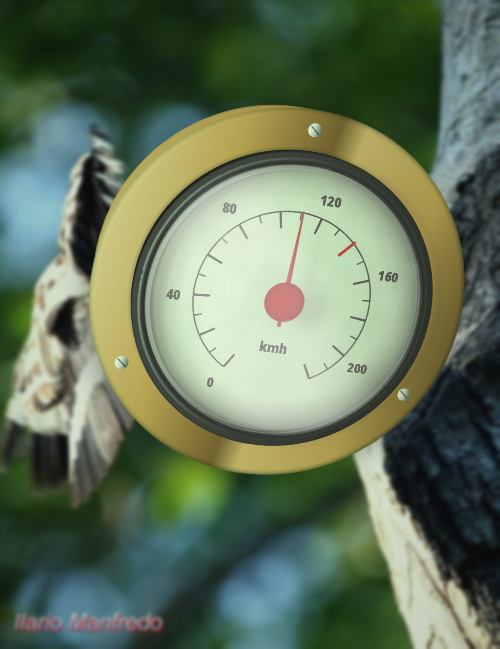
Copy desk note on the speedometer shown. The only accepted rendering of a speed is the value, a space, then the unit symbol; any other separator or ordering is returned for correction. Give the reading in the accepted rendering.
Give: 110 km/h
